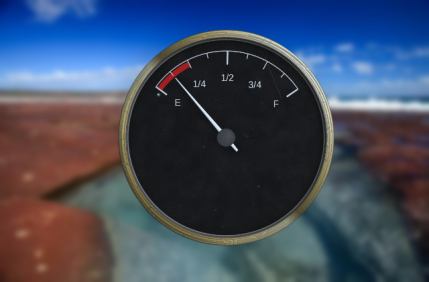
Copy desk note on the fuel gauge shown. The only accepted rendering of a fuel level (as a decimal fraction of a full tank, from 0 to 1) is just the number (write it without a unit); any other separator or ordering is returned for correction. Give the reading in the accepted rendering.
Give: 0.125
